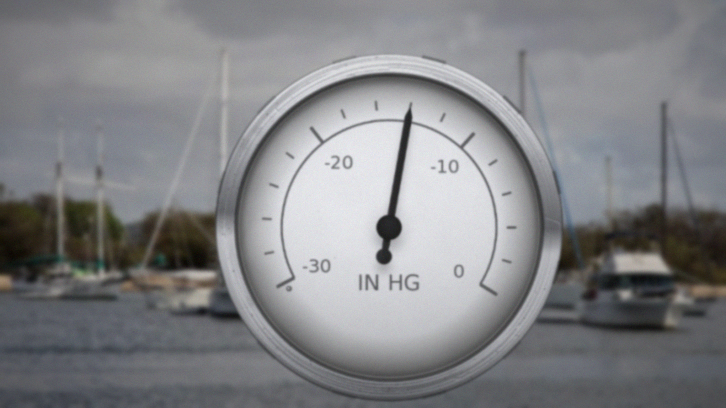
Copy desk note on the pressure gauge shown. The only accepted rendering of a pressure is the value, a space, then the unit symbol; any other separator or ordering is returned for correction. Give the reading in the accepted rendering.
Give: -14 inHg
